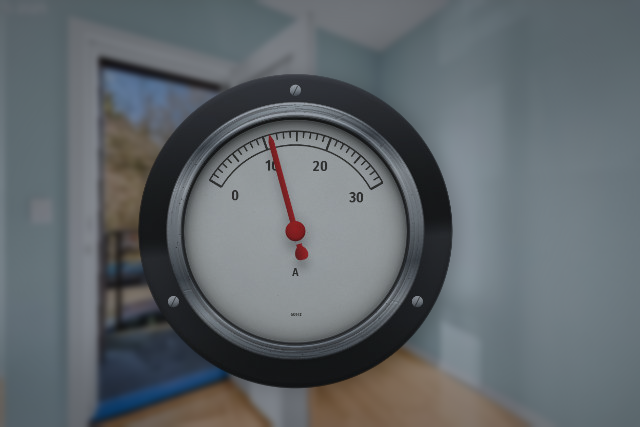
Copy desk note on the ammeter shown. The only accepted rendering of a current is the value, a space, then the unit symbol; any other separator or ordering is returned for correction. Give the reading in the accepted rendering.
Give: 11 A
